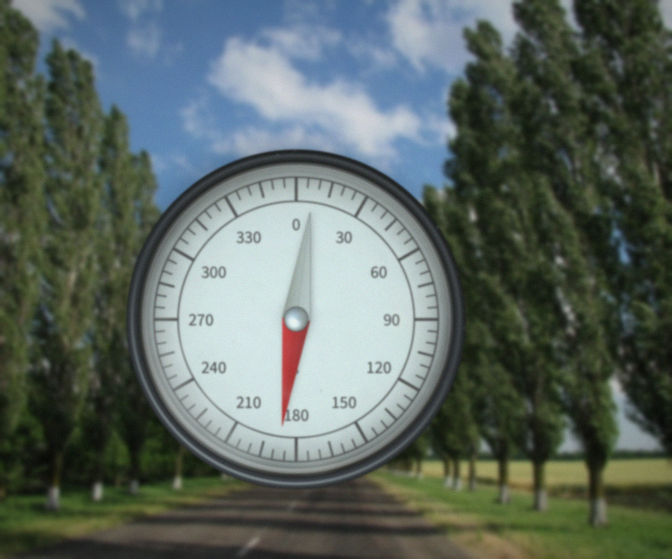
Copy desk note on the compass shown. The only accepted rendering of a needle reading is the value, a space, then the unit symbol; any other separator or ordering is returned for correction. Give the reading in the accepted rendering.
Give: 187.5 °
